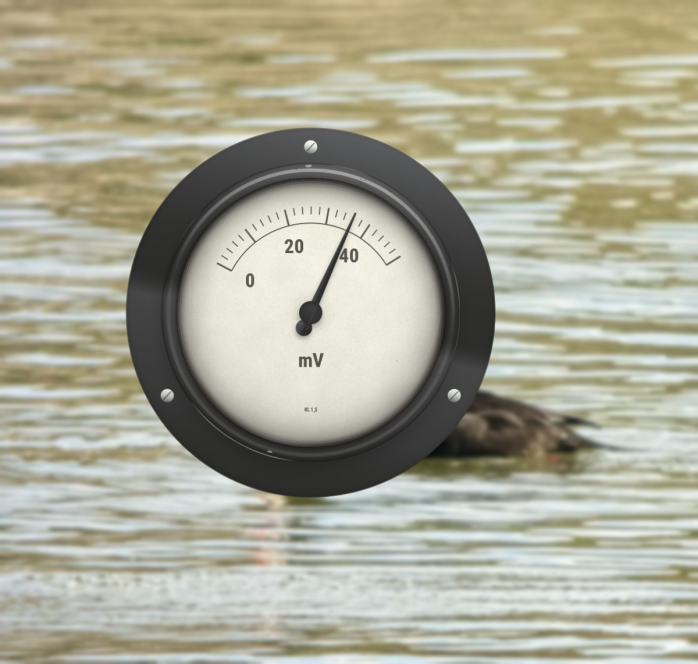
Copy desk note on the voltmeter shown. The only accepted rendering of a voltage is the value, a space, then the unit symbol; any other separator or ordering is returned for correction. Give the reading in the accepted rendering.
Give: 36 mV
